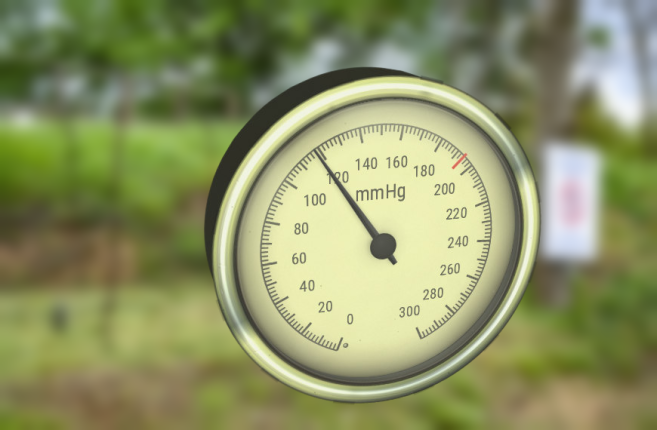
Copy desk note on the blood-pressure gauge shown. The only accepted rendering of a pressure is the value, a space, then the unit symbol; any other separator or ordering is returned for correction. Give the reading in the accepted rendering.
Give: 118 mmHg
